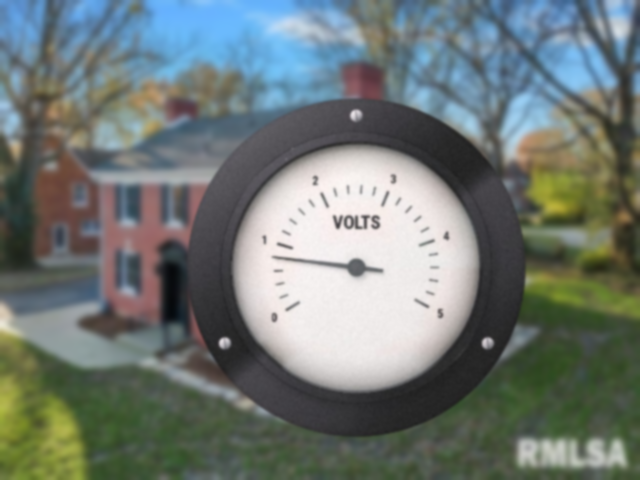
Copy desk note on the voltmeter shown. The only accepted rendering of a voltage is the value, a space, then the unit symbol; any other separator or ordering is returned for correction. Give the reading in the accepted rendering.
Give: 0.8 V
